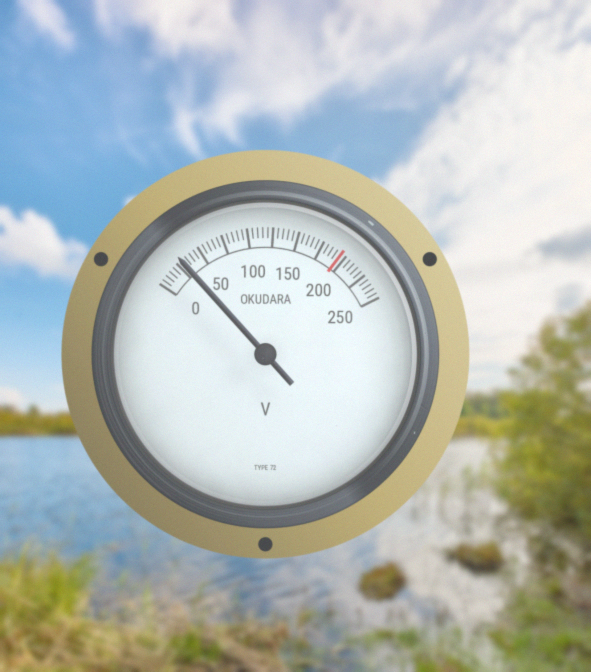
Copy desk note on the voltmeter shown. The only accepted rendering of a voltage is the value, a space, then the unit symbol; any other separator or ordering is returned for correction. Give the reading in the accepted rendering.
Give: 30 V
